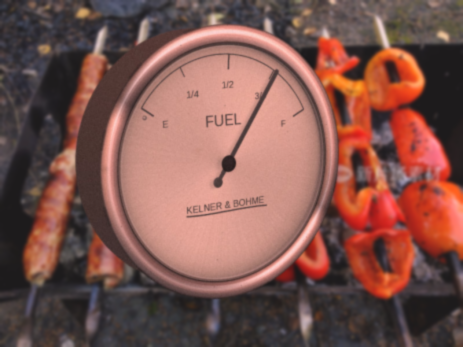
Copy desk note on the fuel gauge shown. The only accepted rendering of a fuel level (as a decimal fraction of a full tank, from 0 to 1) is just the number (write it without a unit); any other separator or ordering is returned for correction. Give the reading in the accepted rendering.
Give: 0.75
